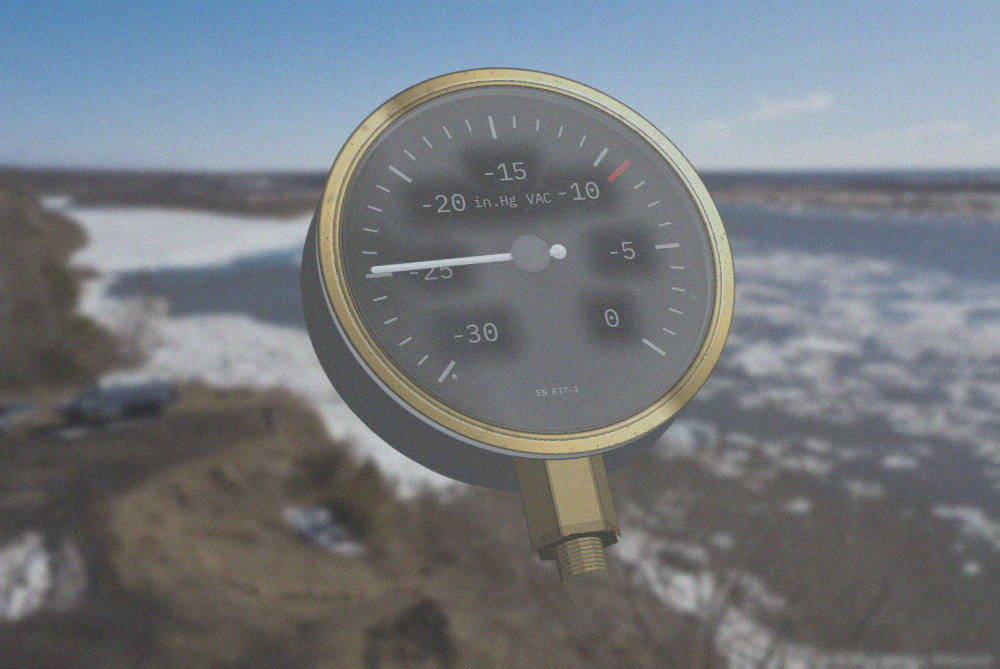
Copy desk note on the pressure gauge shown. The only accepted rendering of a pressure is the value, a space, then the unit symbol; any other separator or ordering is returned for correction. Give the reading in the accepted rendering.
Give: -25 inHg
